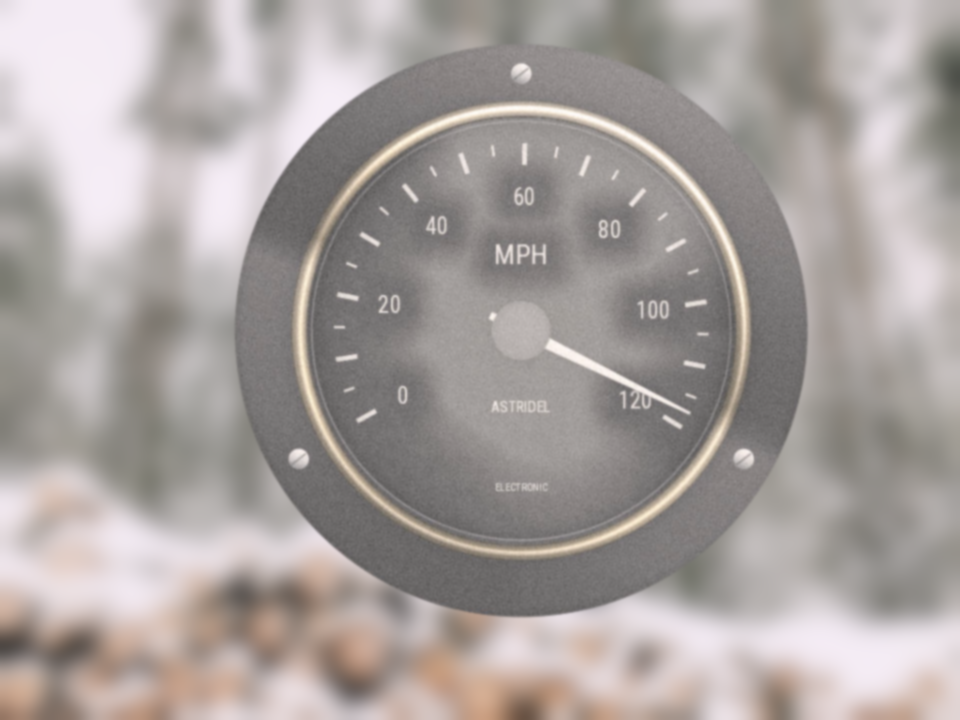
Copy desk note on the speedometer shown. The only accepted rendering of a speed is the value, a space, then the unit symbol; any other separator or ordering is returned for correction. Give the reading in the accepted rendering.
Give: 117.5 mph
